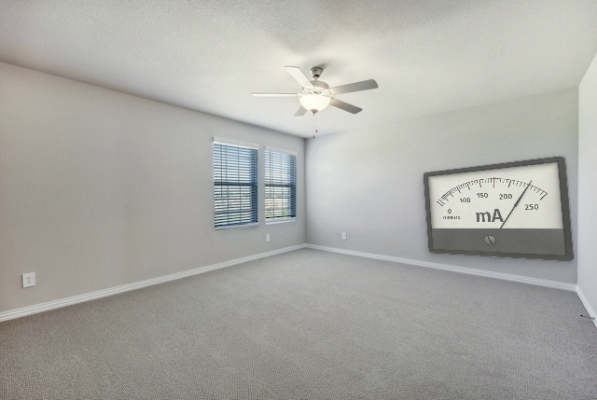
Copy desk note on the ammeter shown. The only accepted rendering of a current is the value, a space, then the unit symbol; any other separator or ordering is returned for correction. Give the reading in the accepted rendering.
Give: 225 mA
